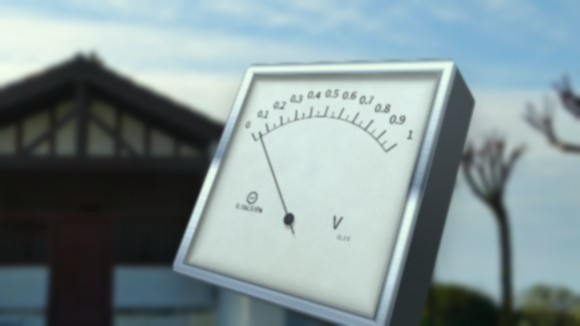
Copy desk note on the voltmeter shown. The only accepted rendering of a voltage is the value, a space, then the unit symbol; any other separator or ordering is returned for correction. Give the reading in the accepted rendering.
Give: 0.05 V
